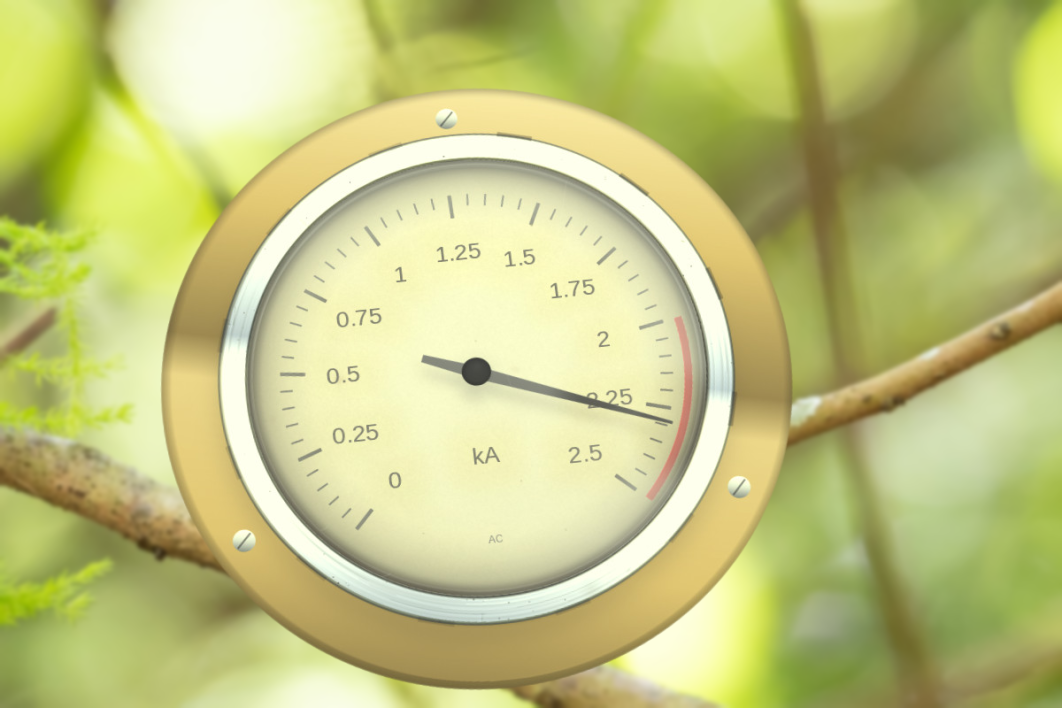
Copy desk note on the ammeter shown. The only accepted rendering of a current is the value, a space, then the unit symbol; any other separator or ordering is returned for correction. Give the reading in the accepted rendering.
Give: 2.3 kA
